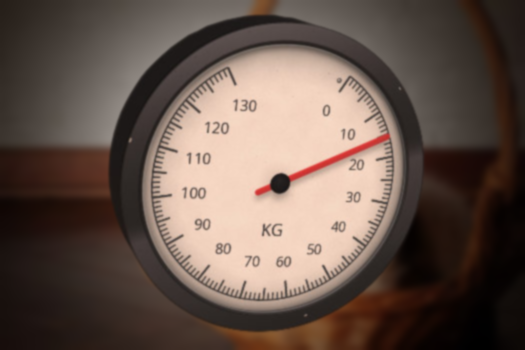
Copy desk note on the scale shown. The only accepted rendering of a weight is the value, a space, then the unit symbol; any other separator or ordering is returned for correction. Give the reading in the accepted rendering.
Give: 15 kg
